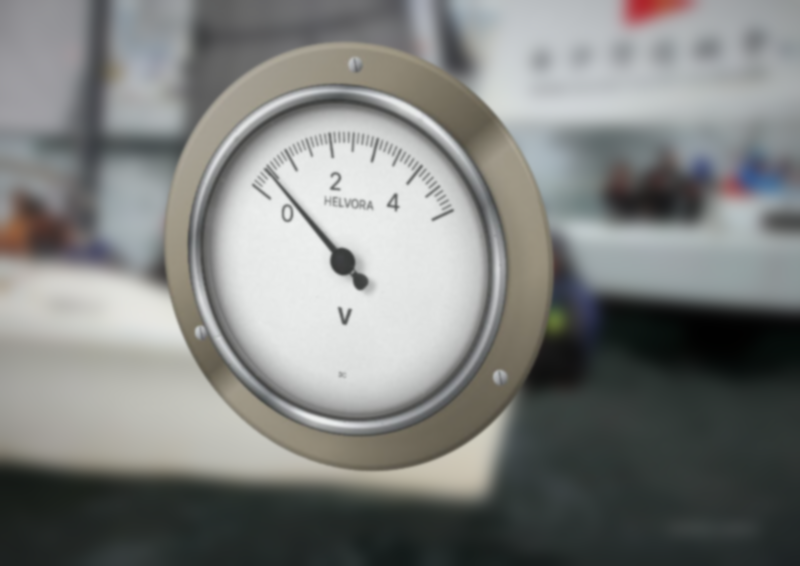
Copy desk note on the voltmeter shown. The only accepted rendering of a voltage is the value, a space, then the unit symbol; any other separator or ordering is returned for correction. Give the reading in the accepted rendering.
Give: 0.5 V
